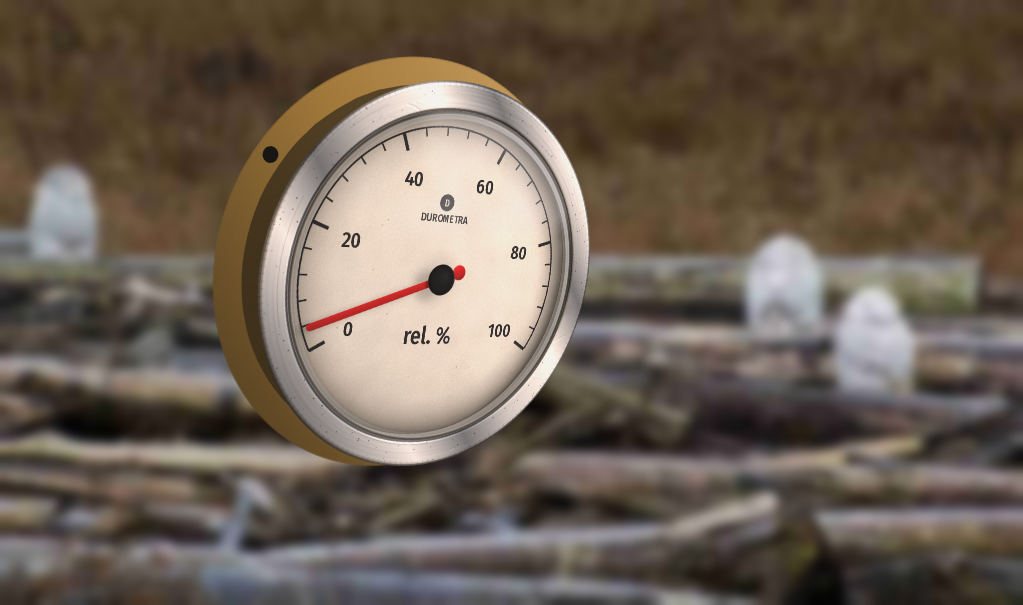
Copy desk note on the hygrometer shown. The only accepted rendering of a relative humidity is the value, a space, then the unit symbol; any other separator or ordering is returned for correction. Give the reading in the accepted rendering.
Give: 4 %
